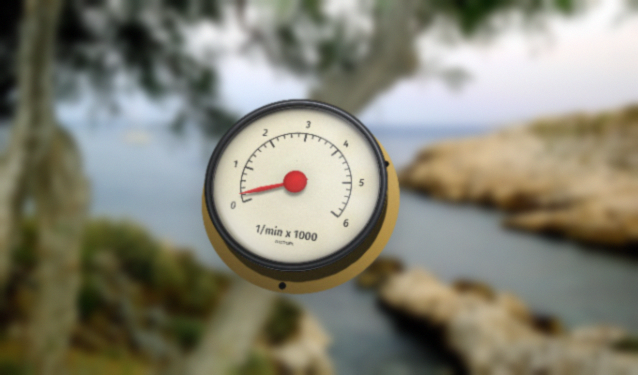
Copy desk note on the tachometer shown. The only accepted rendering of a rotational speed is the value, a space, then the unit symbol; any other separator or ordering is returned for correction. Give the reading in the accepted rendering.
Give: 200 rpm
